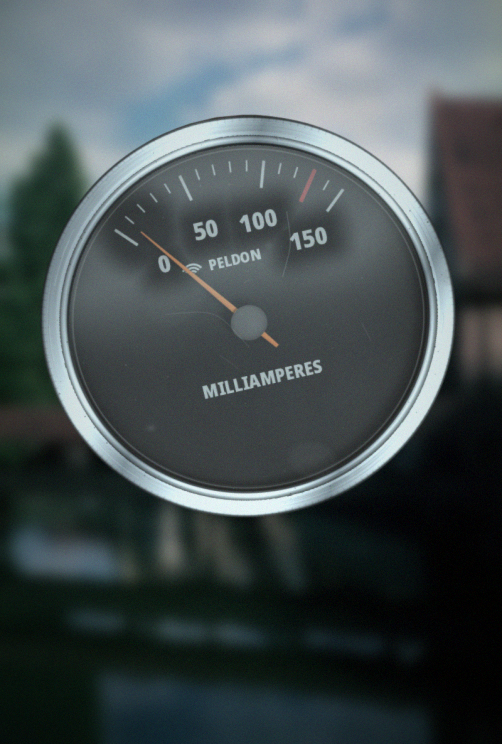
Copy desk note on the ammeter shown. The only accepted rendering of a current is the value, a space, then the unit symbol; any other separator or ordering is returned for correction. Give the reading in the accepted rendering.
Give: 10 mA
